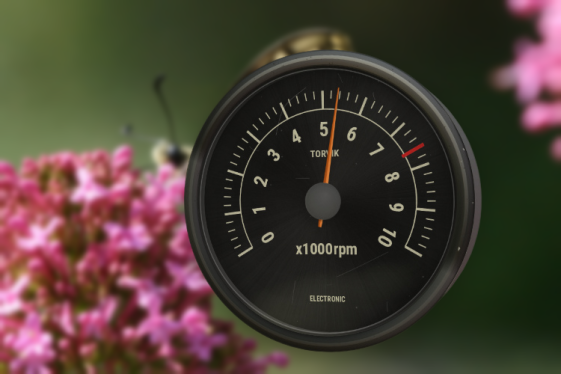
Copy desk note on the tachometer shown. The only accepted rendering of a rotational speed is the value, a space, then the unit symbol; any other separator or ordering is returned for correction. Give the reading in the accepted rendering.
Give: 5400 rpm
